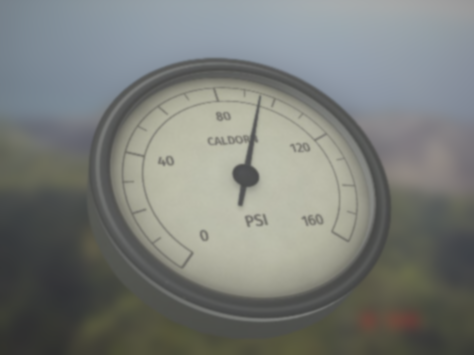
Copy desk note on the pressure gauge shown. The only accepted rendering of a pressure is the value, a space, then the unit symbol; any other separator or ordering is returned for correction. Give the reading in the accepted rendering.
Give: 95 psi
